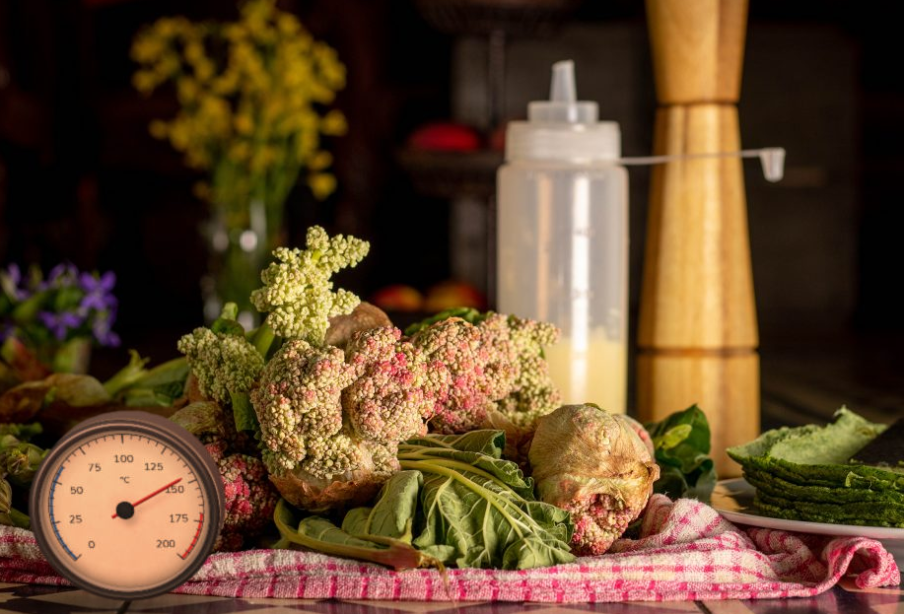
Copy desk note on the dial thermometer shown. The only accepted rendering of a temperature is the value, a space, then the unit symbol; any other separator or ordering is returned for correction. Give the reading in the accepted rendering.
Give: 145 °C
